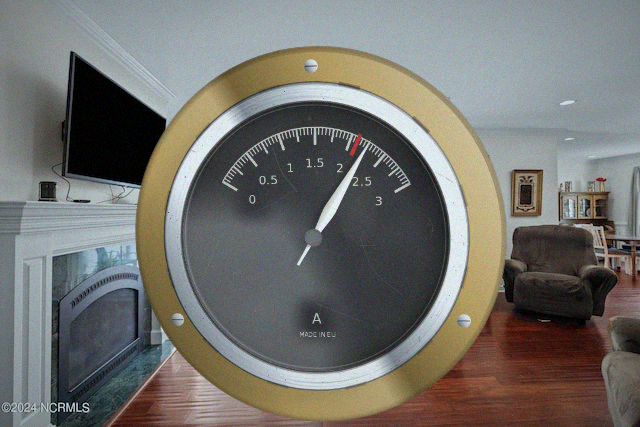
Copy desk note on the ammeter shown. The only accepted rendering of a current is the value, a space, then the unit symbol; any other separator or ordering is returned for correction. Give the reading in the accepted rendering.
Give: 2.25 A
